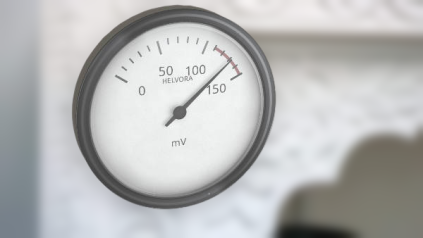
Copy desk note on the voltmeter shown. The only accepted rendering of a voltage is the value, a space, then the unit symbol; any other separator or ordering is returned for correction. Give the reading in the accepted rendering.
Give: 130 mV
